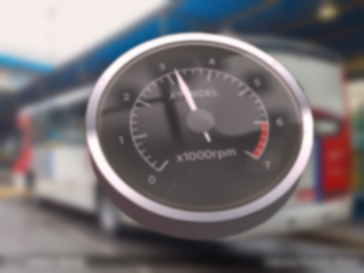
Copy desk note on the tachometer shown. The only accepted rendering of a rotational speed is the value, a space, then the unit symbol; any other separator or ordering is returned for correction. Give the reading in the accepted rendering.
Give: 3200 rpm
